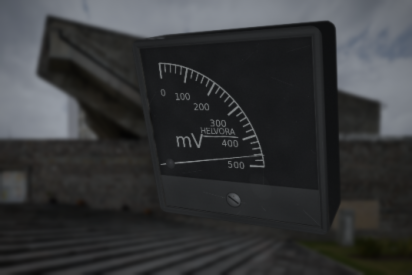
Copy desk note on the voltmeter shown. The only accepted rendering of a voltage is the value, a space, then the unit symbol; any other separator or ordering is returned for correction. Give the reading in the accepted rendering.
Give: 460 mV
